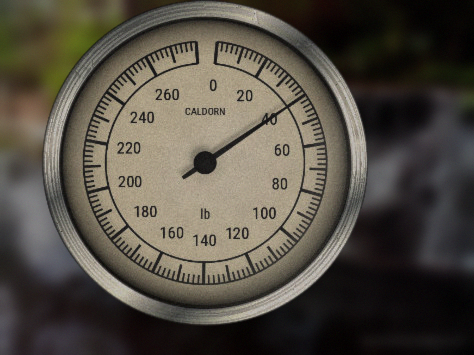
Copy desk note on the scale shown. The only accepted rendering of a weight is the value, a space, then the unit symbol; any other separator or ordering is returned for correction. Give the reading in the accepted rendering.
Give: 40 lb
